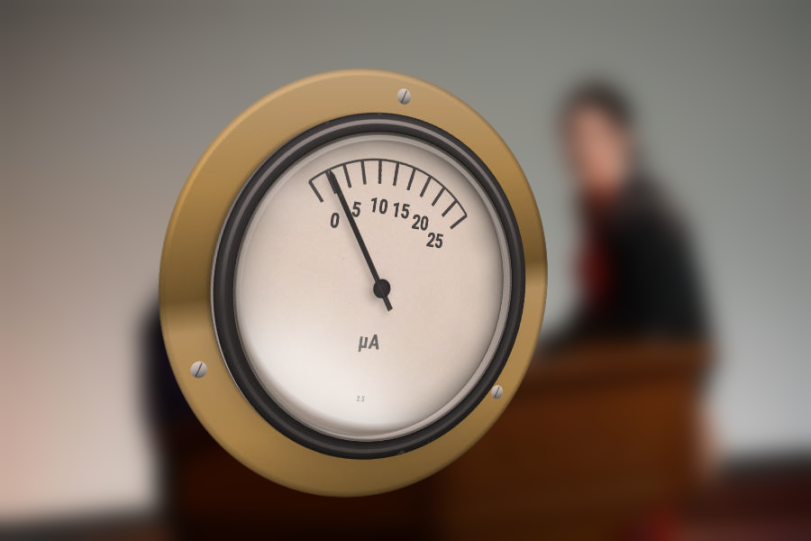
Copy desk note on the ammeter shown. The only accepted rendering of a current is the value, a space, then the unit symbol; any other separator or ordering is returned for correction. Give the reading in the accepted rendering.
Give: 2.5 µA
